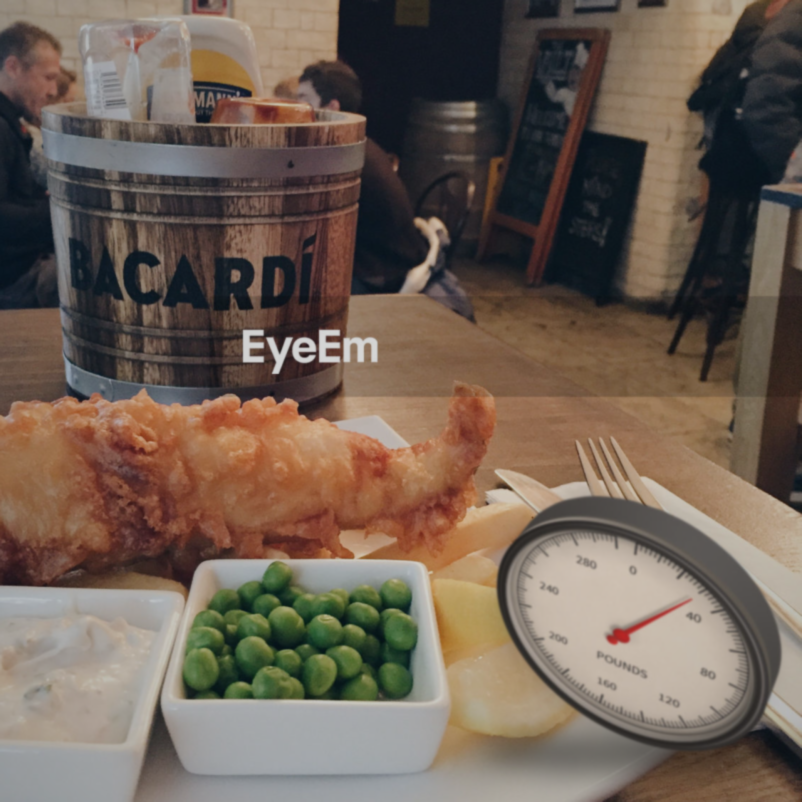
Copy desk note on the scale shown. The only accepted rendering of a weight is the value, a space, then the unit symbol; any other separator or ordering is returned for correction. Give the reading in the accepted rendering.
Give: 30 lb
